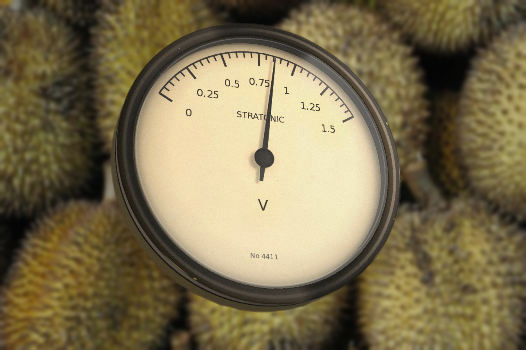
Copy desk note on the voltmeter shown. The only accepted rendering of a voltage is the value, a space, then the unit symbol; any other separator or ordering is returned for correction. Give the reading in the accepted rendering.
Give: 0.85 V
